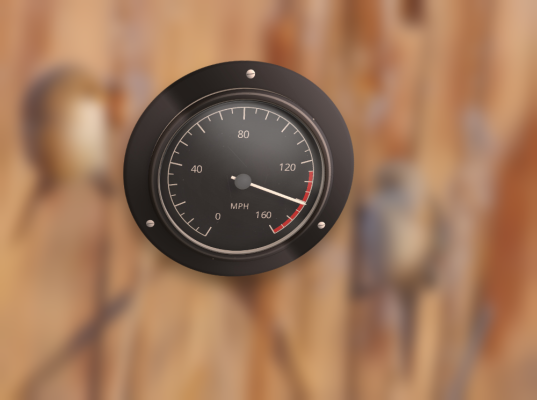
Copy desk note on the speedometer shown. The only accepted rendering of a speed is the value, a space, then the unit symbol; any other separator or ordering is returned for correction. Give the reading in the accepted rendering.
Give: 140 mph
